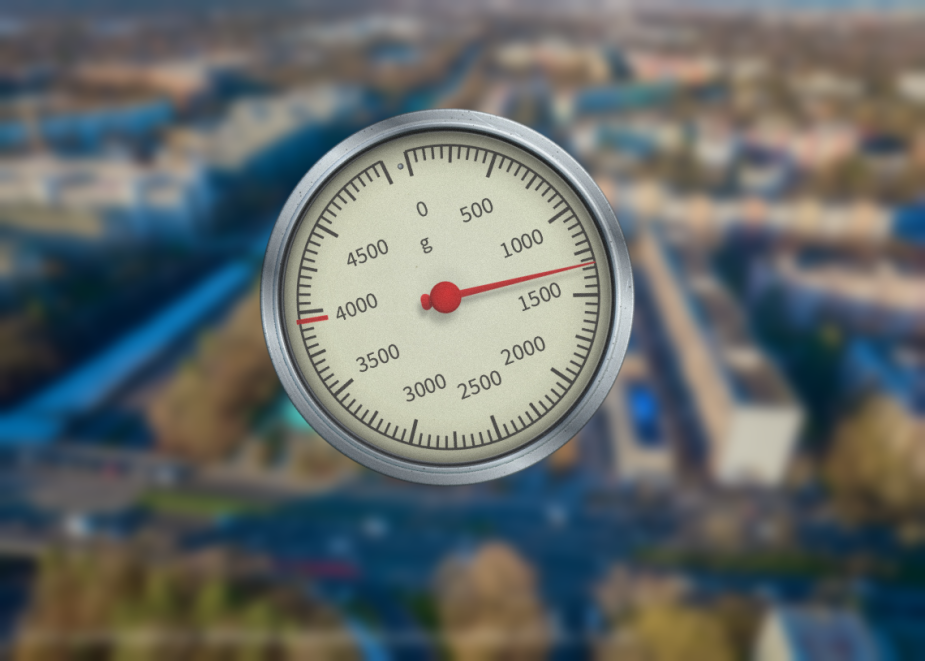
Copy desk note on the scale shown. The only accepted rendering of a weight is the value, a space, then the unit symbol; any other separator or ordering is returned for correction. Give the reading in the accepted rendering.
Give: 1325 g
